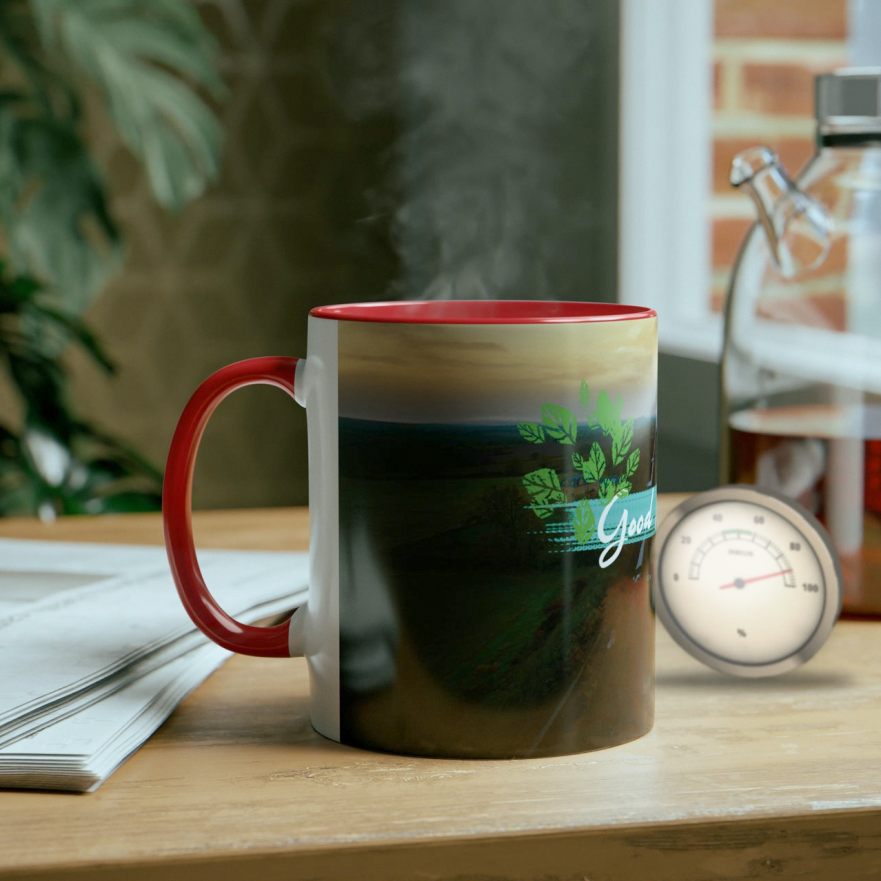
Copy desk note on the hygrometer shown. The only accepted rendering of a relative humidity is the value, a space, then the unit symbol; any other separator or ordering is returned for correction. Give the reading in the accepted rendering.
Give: 90 %
